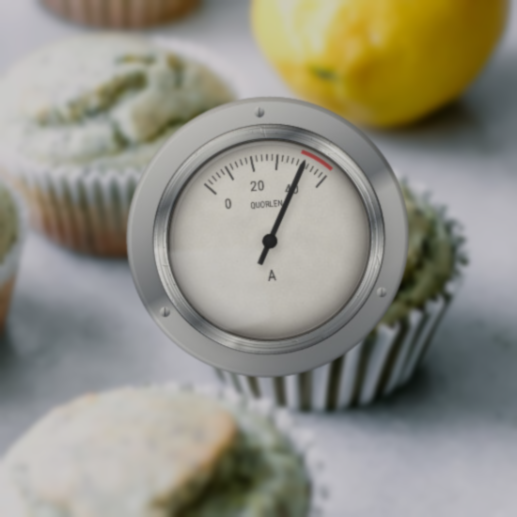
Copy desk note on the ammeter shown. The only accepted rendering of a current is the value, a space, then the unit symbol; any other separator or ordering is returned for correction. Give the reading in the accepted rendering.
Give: 40 A
